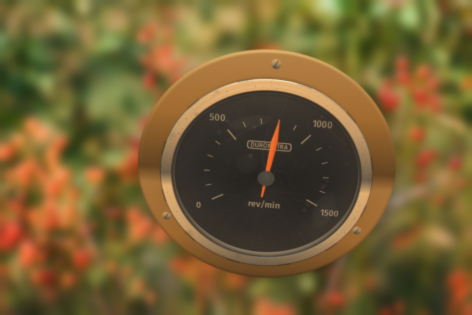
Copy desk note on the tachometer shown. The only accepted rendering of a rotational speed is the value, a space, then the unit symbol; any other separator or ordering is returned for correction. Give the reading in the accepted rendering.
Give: 800 rpm
